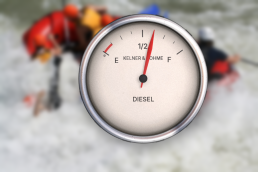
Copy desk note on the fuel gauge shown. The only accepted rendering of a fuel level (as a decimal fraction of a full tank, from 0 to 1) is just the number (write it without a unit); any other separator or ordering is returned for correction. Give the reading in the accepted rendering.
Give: 0.625
